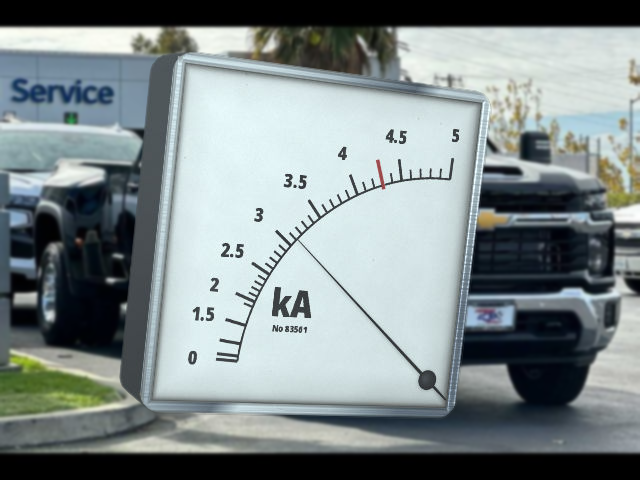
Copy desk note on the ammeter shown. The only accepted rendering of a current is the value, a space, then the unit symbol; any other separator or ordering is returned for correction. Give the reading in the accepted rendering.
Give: 3.1 kA
